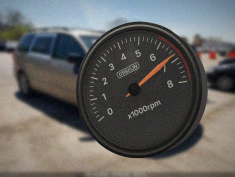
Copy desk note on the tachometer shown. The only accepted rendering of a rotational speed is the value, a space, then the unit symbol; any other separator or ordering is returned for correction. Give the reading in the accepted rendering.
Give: 6800 rpm
